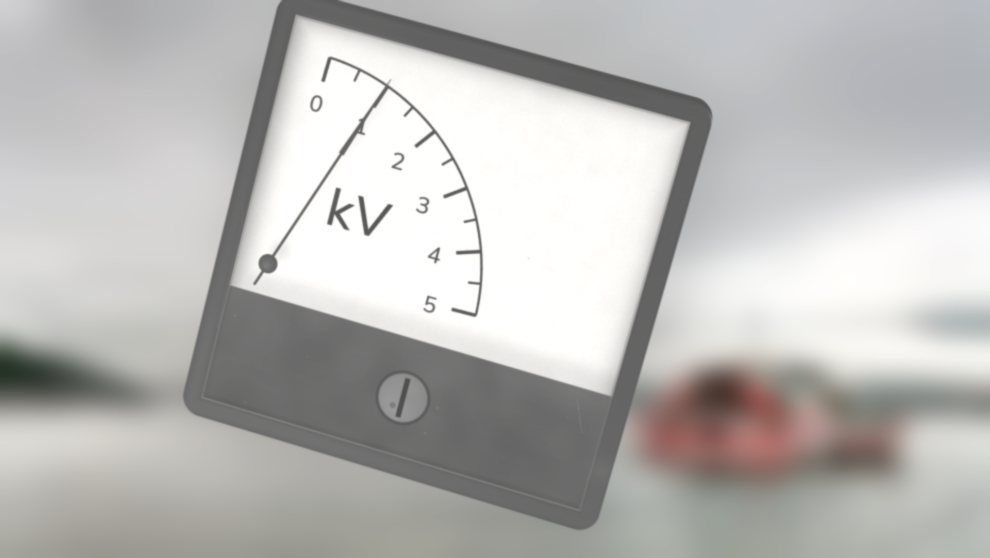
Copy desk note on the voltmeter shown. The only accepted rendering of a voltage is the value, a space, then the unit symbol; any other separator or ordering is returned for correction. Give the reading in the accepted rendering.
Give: 1 kV
